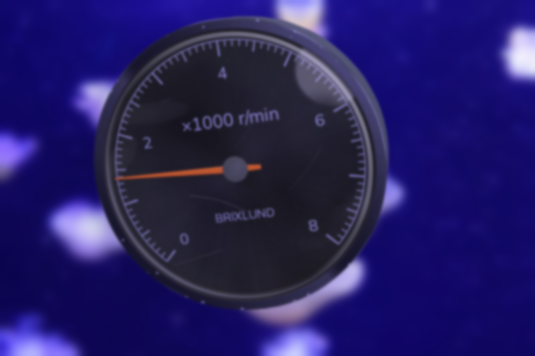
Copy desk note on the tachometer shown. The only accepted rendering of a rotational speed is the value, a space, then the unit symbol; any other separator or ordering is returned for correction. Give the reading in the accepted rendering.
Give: 1400 rpm
